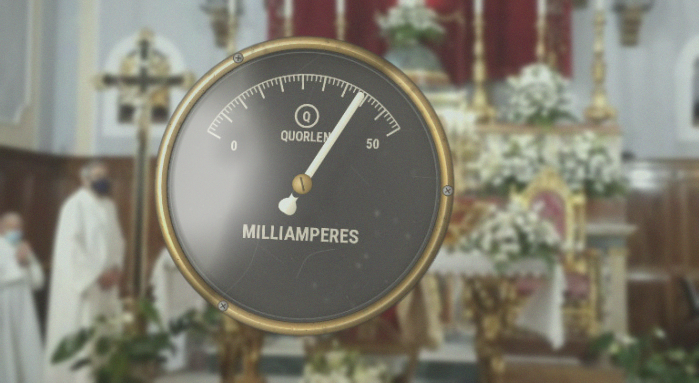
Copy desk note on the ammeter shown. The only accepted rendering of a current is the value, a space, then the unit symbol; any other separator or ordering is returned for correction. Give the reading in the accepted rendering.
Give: 39 mA
